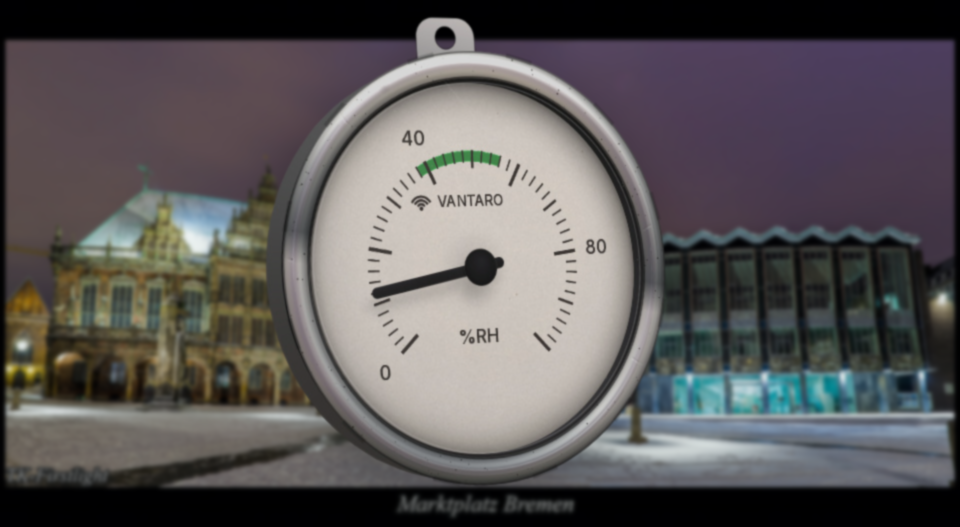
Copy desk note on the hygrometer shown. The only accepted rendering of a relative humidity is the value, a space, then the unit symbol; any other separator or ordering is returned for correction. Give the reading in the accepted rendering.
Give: 12 %
